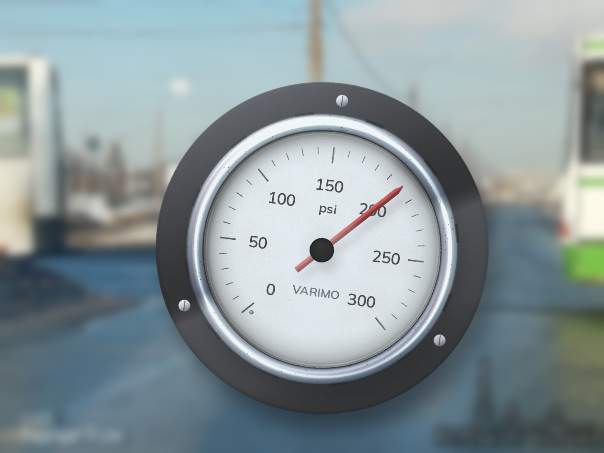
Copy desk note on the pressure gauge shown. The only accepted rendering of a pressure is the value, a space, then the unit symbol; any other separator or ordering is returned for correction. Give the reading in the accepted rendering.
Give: 200 psi
